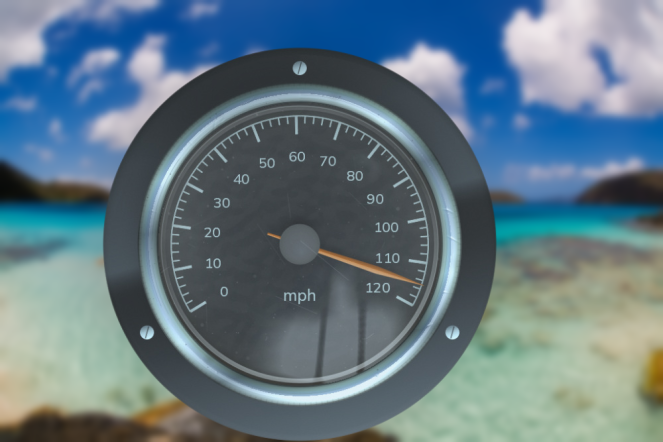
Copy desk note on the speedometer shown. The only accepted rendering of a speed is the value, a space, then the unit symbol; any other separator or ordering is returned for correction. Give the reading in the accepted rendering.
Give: 115 mph
